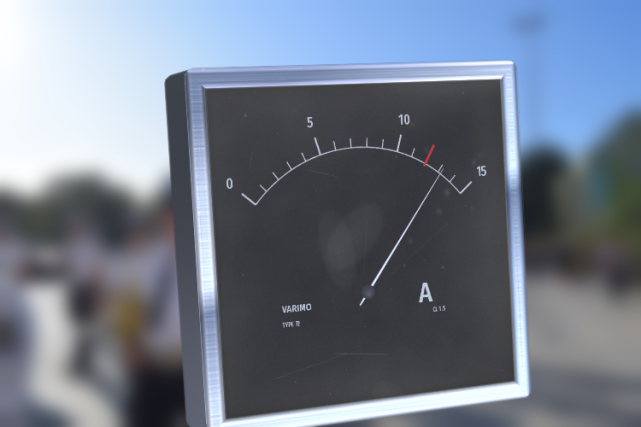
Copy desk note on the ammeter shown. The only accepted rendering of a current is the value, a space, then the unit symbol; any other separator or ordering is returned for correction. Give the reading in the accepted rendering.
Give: 13 A
